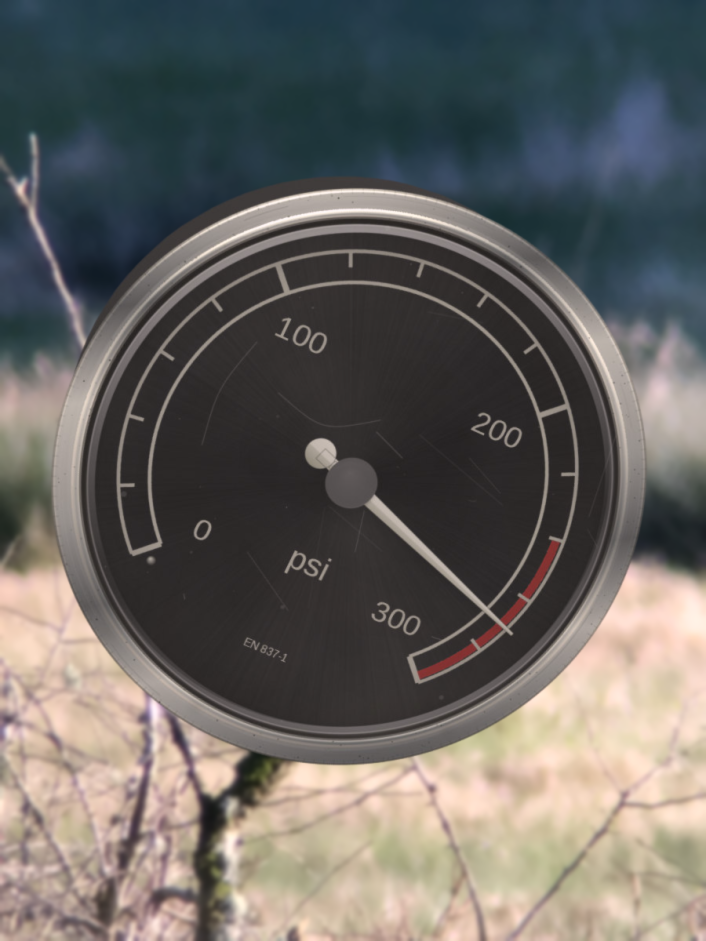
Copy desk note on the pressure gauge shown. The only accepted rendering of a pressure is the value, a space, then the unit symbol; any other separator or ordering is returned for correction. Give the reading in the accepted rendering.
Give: 270 psi
